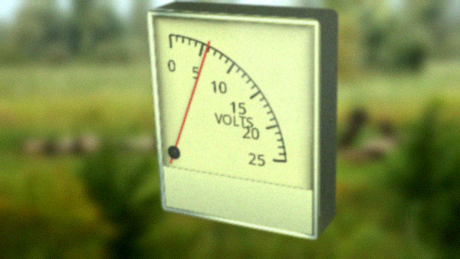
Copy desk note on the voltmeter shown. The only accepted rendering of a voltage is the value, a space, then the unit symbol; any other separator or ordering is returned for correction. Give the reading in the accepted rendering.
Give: 6 V
